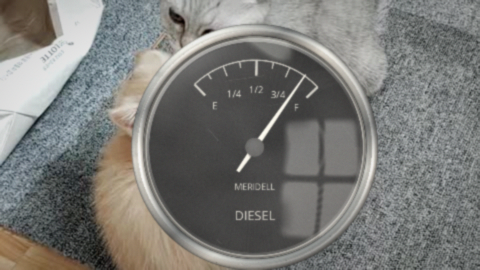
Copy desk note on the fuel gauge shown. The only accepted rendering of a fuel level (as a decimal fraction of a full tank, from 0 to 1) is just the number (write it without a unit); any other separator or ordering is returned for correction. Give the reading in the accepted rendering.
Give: 0.875
